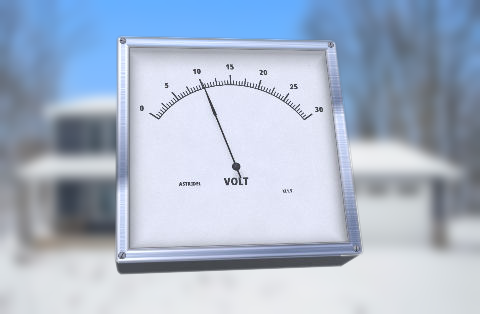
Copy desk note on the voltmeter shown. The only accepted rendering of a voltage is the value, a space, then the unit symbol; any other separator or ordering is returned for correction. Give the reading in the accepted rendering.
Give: 10 V
